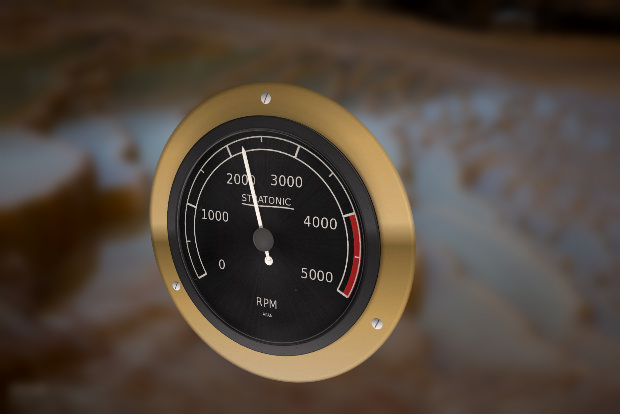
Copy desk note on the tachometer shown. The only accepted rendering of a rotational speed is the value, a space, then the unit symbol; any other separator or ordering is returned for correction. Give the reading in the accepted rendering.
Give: 2250 rpm
